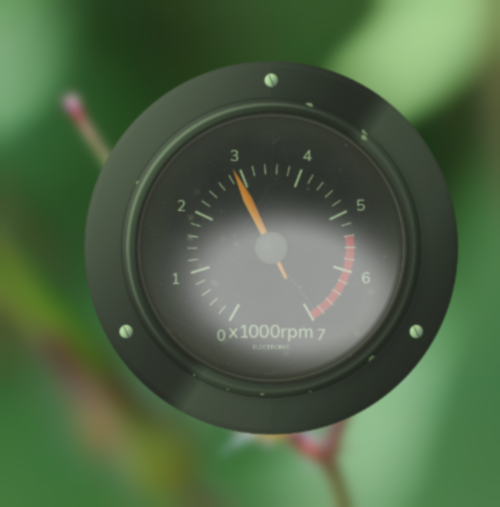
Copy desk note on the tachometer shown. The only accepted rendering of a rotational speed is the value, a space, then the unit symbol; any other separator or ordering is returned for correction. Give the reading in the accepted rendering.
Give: 2900 rpm
